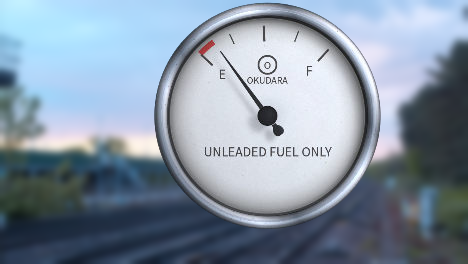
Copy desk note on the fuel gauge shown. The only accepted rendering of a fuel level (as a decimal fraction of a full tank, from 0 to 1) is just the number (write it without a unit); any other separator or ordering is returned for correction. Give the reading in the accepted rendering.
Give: 0.125
